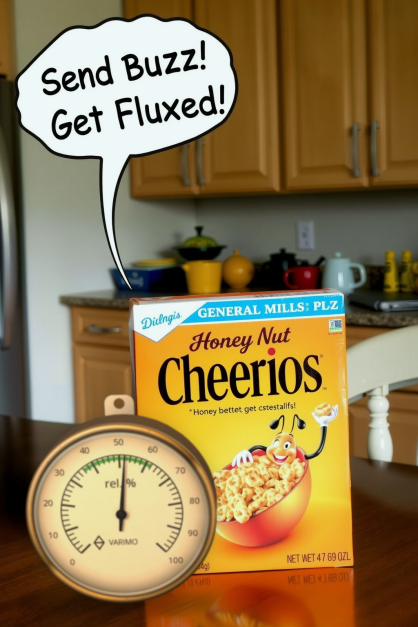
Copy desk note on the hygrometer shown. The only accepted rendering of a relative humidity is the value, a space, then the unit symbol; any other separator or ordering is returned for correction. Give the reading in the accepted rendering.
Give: 52 %
